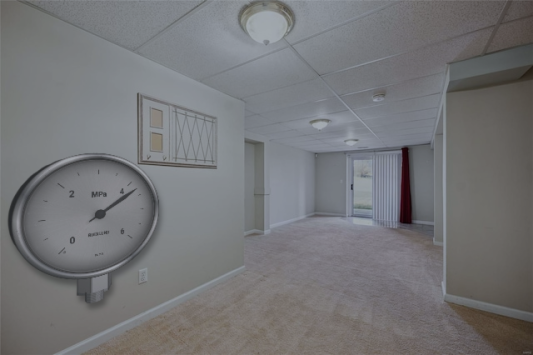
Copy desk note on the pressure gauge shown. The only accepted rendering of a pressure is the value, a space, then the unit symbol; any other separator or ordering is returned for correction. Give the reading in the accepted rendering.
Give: 4.25 MPa
